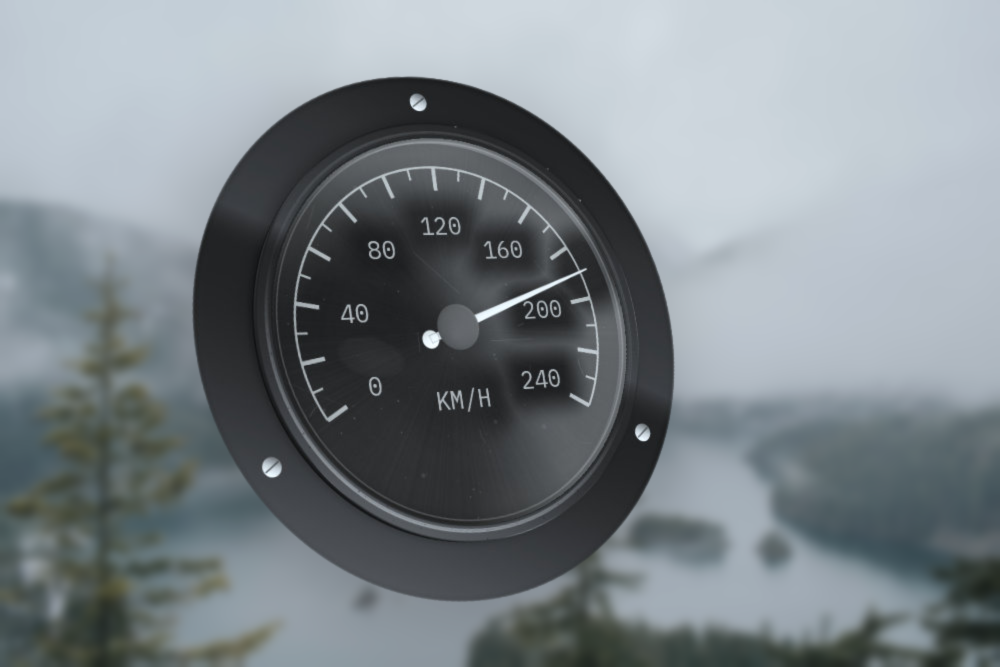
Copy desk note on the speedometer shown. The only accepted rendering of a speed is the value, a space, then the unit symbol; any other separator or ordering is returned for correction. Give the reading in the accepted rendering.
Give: 190 km/h
